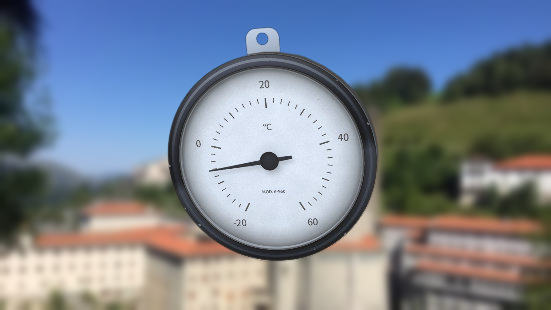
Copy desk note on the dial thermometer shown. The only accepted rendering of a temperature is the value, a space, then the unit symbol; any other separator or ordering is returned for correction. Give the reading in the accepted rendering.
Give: -6 °C
